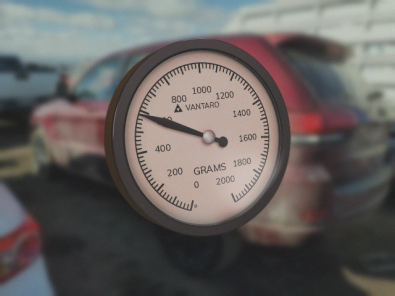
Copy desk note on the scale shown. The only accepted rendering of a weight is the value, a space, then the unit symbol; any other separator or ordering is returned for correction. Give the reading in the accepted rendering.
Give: 580 g
